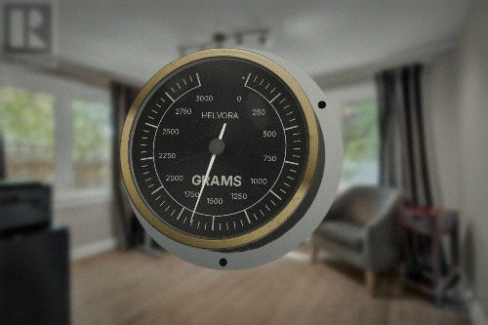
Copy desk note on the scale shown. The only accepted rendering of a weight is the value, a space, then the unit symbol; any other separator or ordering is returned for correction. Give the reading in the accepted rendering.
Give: 1650 g
